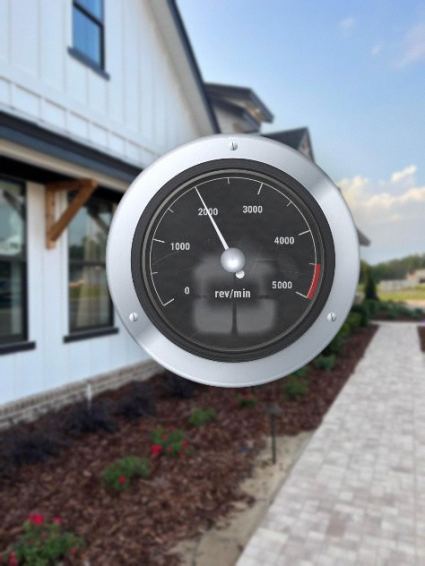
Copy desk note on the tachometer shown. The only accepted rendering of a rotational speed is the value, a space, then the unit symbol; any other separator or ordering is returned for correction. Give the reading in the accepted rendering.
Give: 2000 rpm
